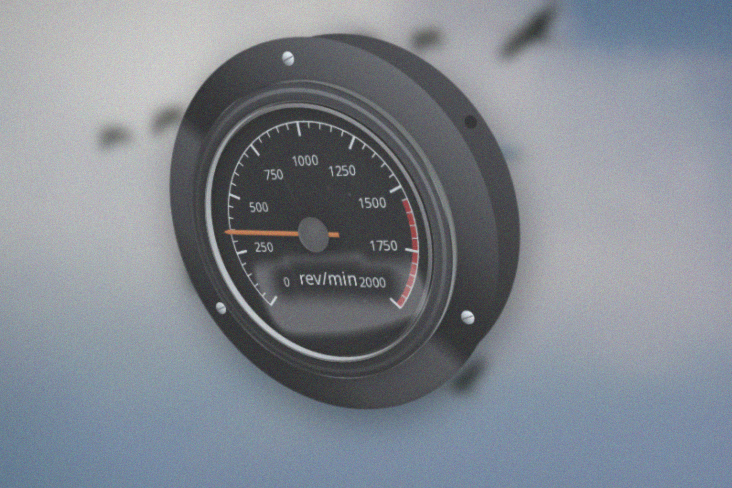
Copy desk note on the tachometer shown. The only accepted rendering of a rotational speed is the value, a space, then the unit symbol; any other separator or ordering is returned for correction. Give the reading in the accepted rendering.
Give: 350 rpm
